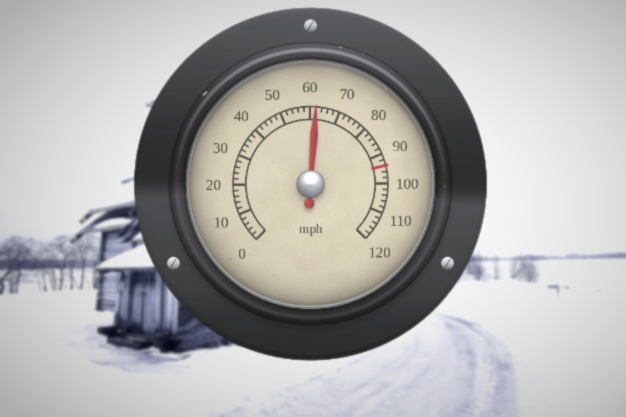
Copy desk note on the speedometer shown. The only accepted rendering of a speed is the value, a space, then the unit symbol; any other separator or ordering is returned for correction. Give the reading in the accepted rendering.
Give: 62 mph
